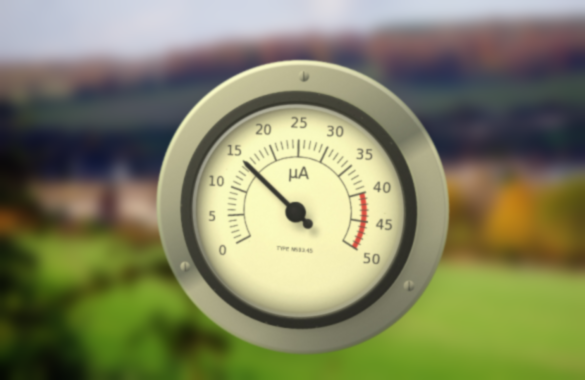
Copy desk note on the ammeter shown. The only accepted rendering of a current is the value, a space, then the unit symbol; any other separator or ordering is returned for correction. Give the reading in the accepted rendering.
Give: 15 µA
